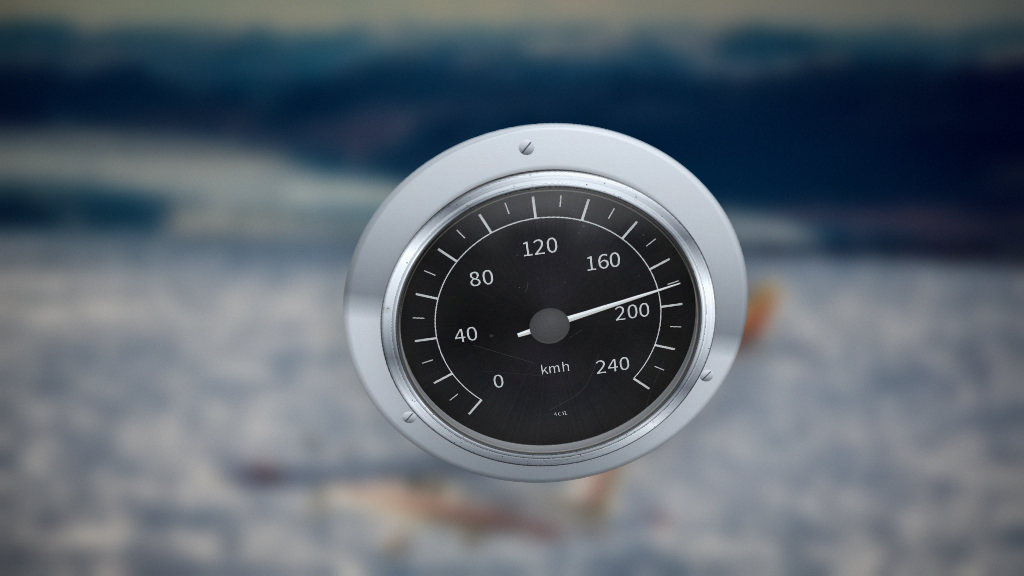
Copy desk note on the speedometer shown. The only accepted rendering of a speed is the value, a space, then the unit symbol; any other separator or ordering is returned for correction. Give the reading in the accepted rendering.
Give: 190 km/h
